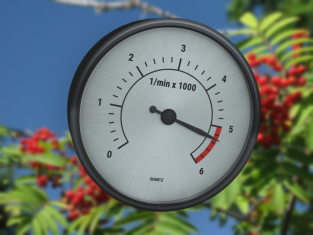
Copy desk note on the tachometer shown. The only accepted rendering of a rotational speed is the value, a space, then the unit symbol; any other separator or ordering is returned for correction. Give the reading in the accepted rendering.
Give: 5300 rpm
